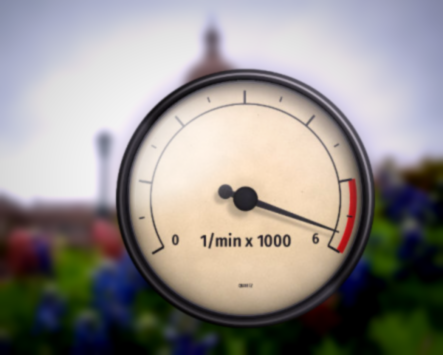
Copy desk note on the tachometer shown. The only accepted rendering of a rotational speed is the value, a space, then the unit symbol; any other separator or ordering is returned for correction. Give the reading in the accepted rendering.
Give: 5750 rpm
